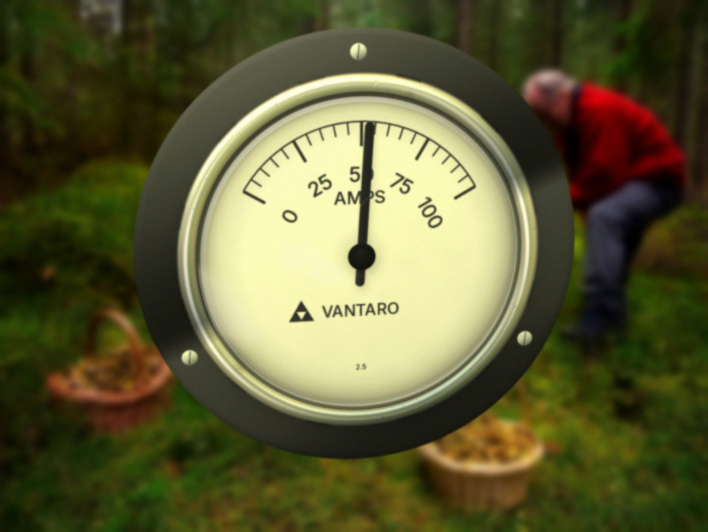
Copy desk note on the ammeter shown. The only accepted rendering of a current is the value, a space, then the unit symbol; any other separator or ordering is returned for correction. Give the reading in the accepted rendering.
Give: 52.5 A
